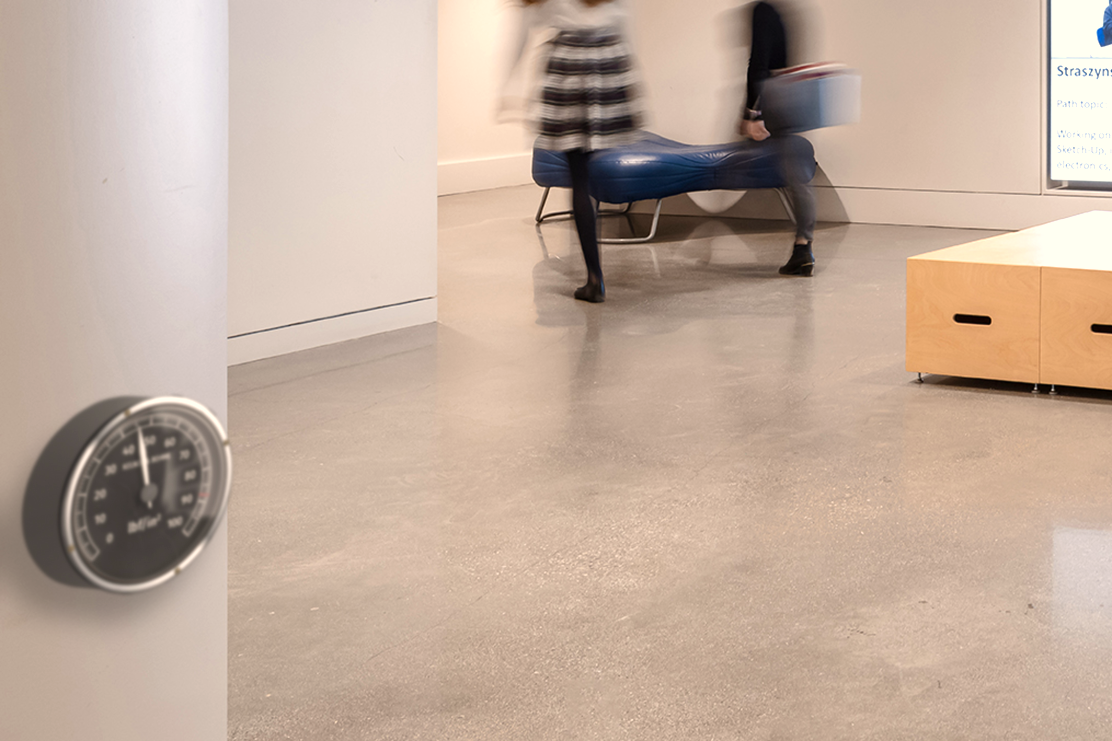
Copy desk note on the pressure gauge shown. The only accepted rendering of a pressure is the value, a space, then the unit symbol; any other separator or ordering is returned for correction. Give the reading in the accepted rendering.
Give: 45 psi
